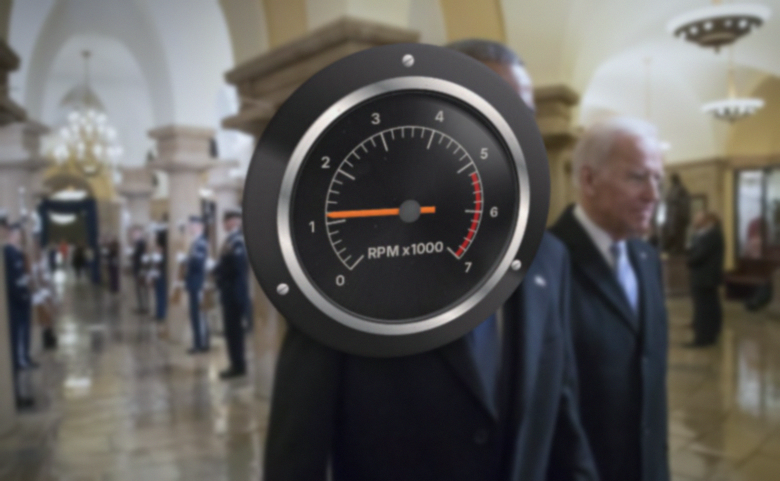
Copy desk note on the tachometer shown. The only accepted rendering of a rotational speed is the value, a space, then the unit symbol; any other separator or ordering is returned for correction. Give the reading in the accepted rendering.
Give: 1200 rpm
